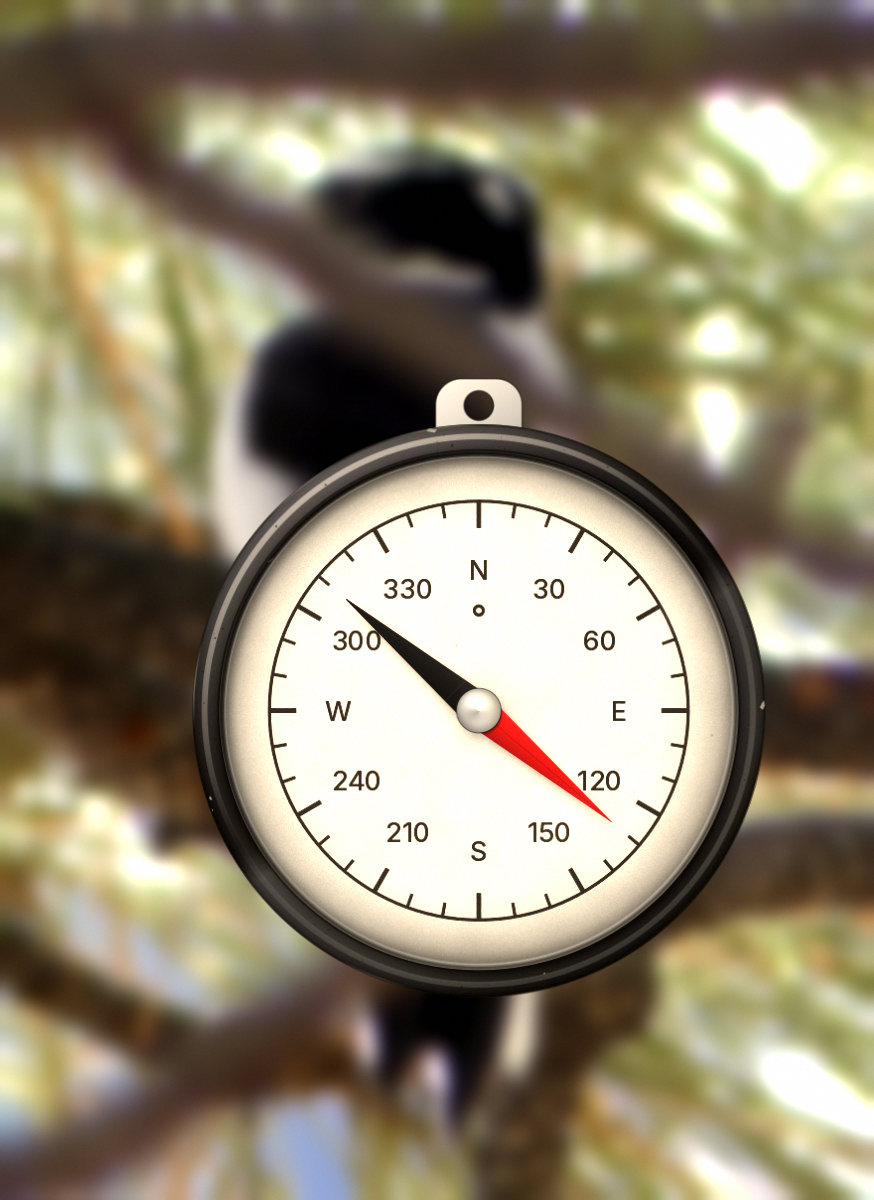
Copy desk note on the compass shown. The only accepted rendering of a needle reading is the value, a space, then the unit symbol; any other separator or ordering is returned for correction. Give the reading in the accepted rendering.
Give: 130 °
